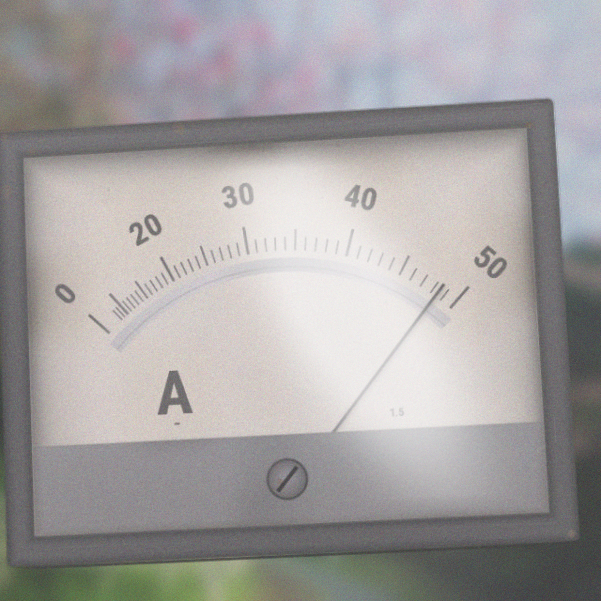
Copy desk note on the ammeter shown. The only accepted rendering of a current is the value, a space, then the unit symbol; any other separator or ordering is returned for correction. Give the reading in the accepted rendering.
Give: 48.5 A
